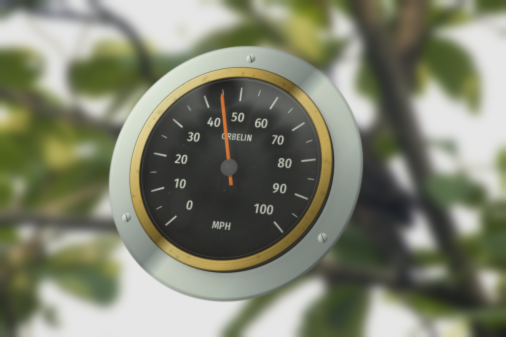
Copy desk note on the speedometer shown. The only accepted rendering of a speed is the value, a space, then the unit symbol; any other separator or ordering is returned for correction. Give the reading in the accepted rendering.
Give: 45 mph
